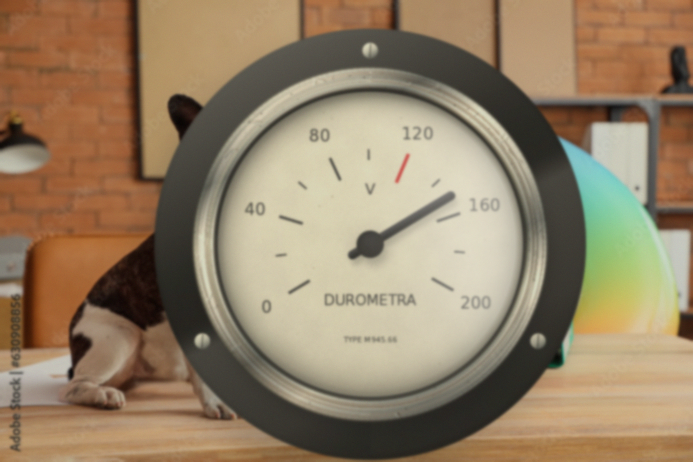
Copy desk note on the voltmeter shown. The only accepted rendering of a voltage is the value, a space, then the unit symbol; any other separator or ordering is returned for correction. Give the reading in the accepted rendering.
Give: 150 V
